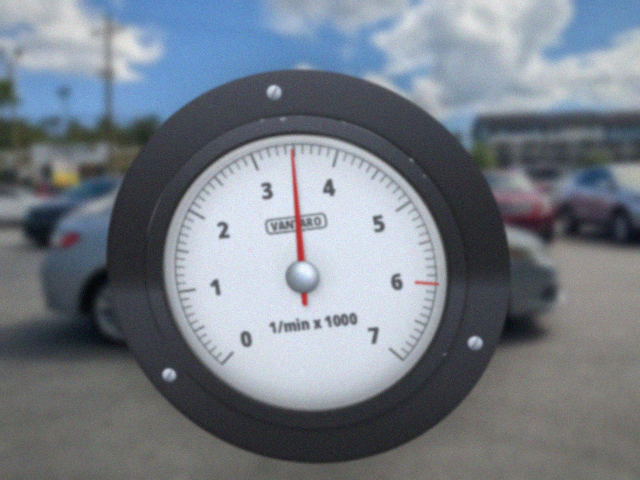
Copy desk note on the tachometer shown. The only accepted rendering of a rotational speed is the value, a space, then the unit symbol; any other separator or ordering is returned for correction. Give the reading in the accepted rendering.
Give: 3500 rpm
